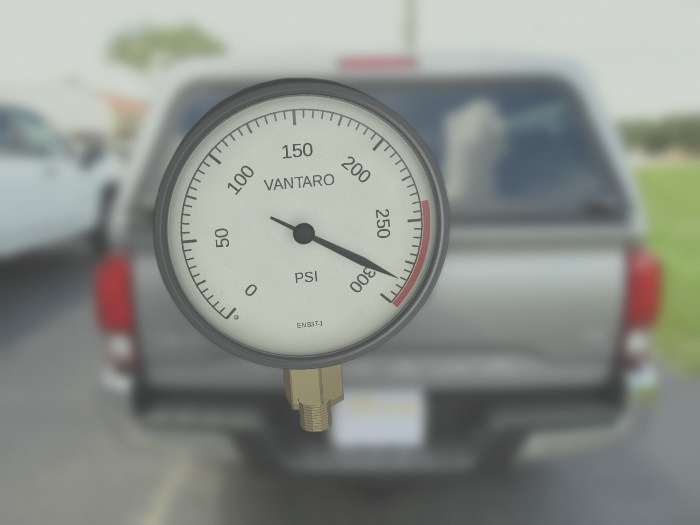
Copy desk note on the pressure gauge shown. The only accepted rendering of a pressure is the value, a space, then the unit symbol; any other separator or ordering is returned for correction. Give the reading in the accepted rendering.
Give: 285 psi
